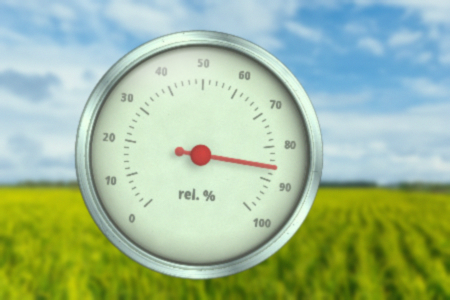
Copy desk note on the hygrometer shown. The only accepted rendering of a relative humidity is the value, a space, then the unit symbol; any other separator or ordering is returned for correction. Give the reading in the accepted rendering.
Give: 86 %
